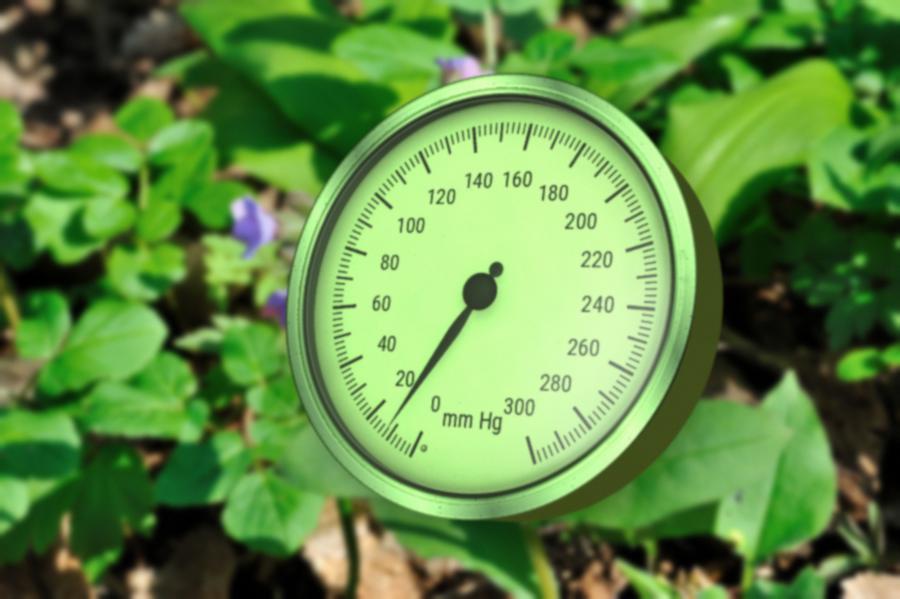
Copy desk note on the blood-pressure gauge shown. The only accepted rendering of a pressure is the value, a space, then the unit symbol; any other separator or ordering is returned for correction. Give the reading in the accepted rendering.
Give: 10 mmHg
